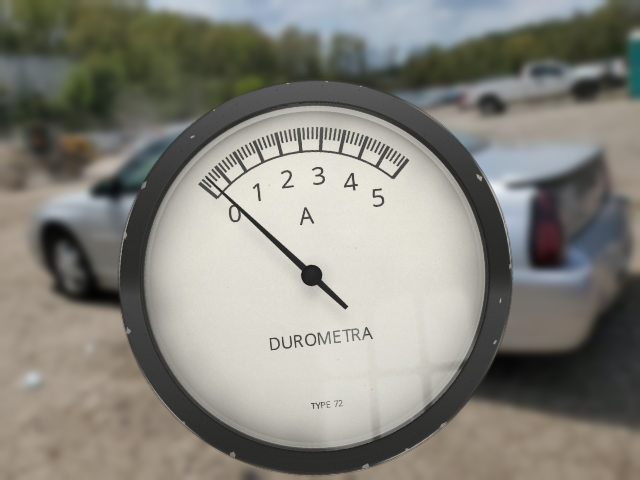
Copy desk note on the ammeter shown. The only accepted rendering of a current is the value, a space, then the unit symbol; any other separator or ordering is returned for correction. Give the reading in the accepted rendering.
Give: 0.2 A
